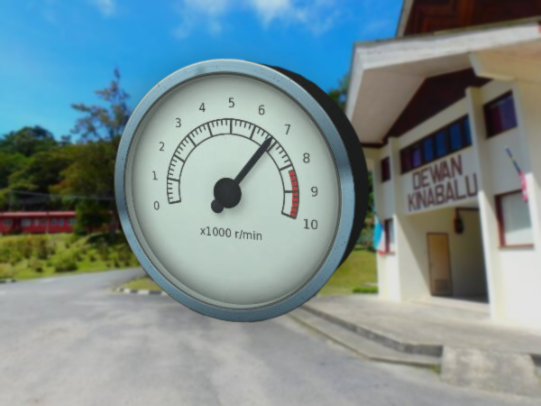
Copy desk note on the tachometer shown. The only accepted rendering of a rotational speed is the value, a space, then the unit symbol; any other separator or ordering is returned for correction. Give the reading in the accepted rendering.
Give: 6800 rpm
